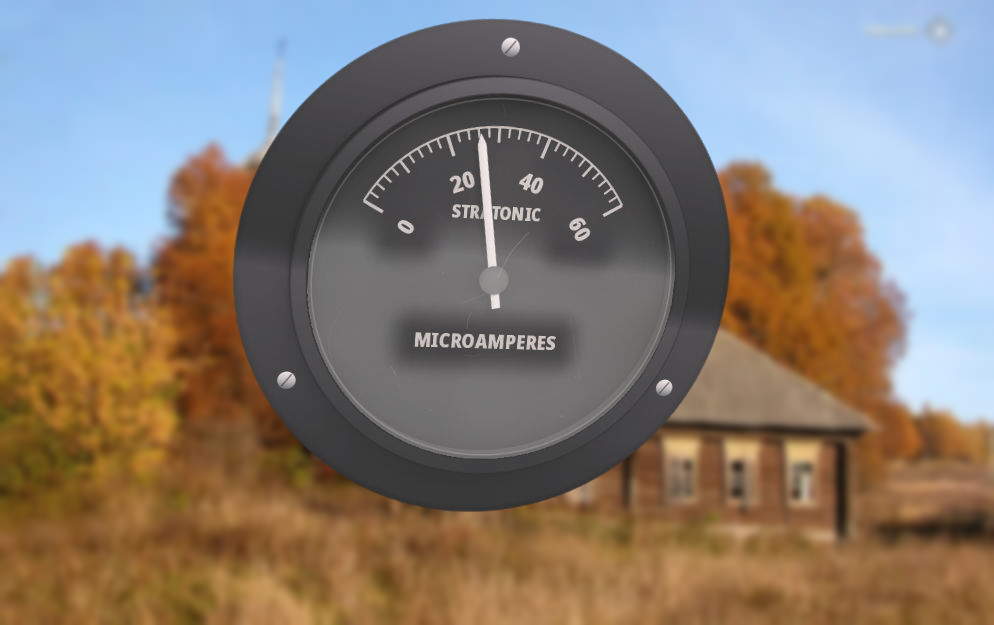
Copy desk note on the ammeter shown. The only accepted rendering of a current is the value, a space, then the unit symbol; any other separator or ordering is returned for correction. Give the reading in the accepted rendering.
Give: 26 µA
